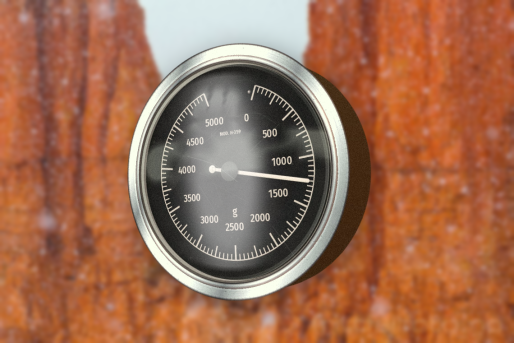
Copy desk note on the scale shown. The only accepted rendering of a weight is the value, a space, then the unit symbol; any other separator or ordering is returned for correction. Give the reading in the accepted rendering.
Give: 1250 g
